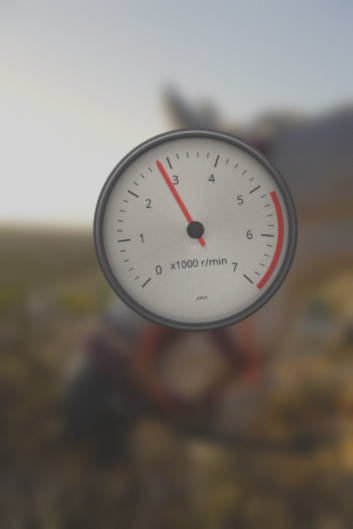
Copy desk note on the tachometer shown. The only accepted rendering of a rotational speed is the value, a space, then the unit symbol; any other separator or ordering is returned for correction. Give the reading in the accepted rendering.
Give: 2800 rpm
